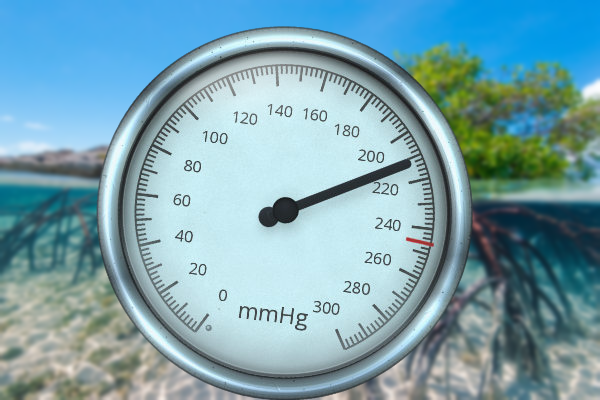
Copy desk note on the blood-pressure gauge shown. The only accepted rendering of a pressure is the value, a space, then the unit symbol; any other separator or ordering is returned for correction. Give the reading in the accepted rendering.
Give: 212 mmHg
